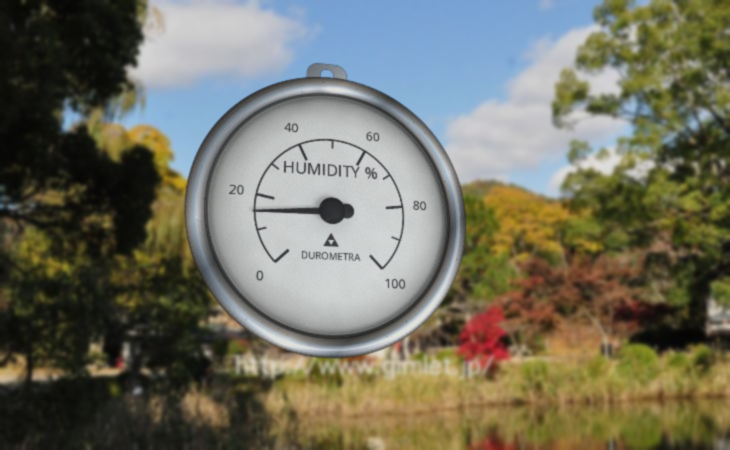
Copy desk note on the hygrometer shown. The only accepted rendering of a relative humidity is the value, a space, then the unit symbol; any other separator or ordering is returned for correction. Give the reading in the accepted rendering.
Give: 15 %
